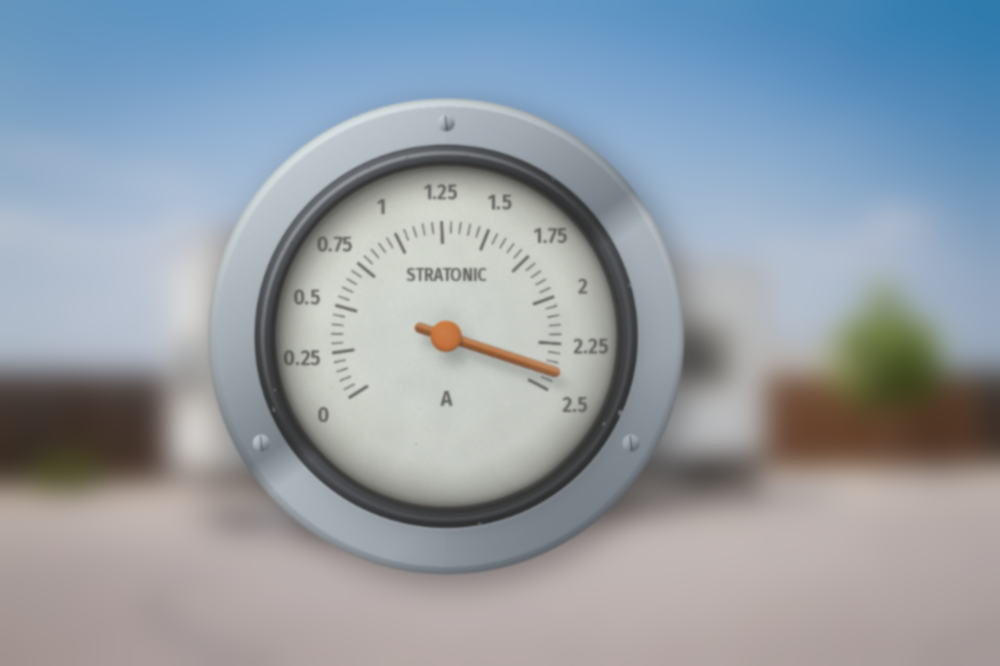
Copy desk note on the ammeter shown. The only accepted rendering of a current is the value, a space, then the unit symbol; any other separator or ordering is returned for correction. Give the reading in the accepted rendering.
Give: 2.4 A
